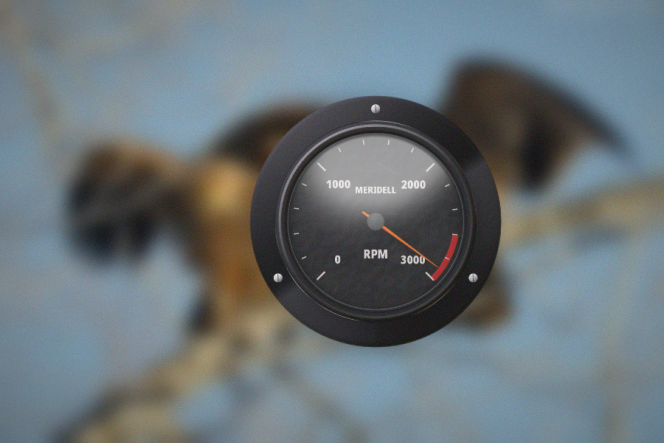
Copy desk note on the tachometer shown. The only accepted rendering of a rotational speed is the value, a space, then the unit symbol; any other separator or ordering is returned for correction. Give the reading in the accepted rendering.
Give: 2900 rpm
